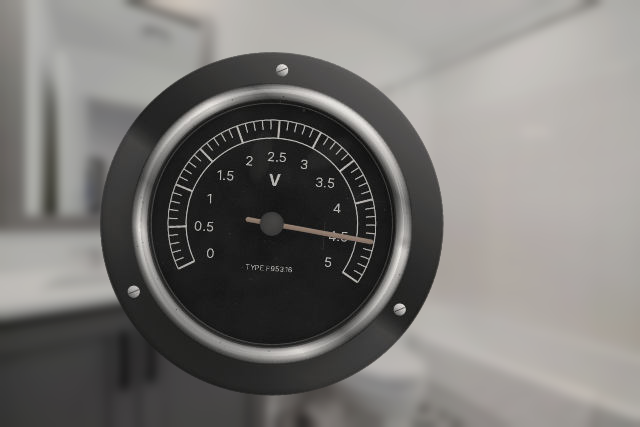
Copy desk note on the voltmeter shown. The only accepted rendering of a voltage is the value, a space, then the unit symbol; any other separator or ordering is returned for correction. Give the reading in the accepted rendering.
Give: 4.5 V
